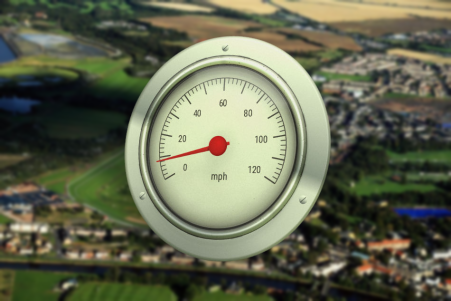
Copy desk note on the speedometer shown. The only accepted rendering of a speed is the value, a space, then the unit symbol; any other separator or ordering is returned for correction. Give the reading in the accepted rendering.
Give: 8 mph
